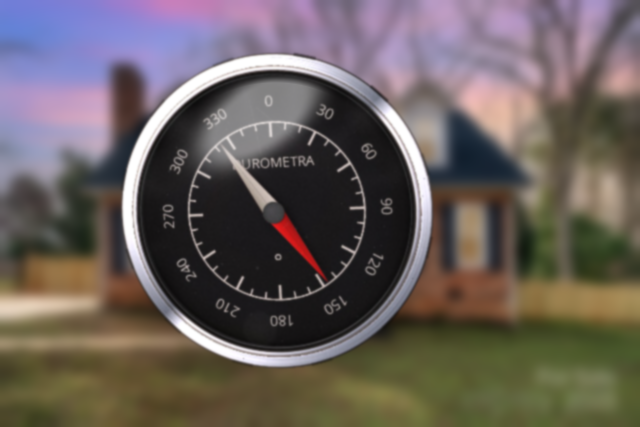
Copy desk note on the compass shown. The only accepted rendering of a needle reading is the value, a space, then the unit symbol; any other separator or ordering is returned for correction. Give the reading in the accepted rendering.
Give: 145 °
